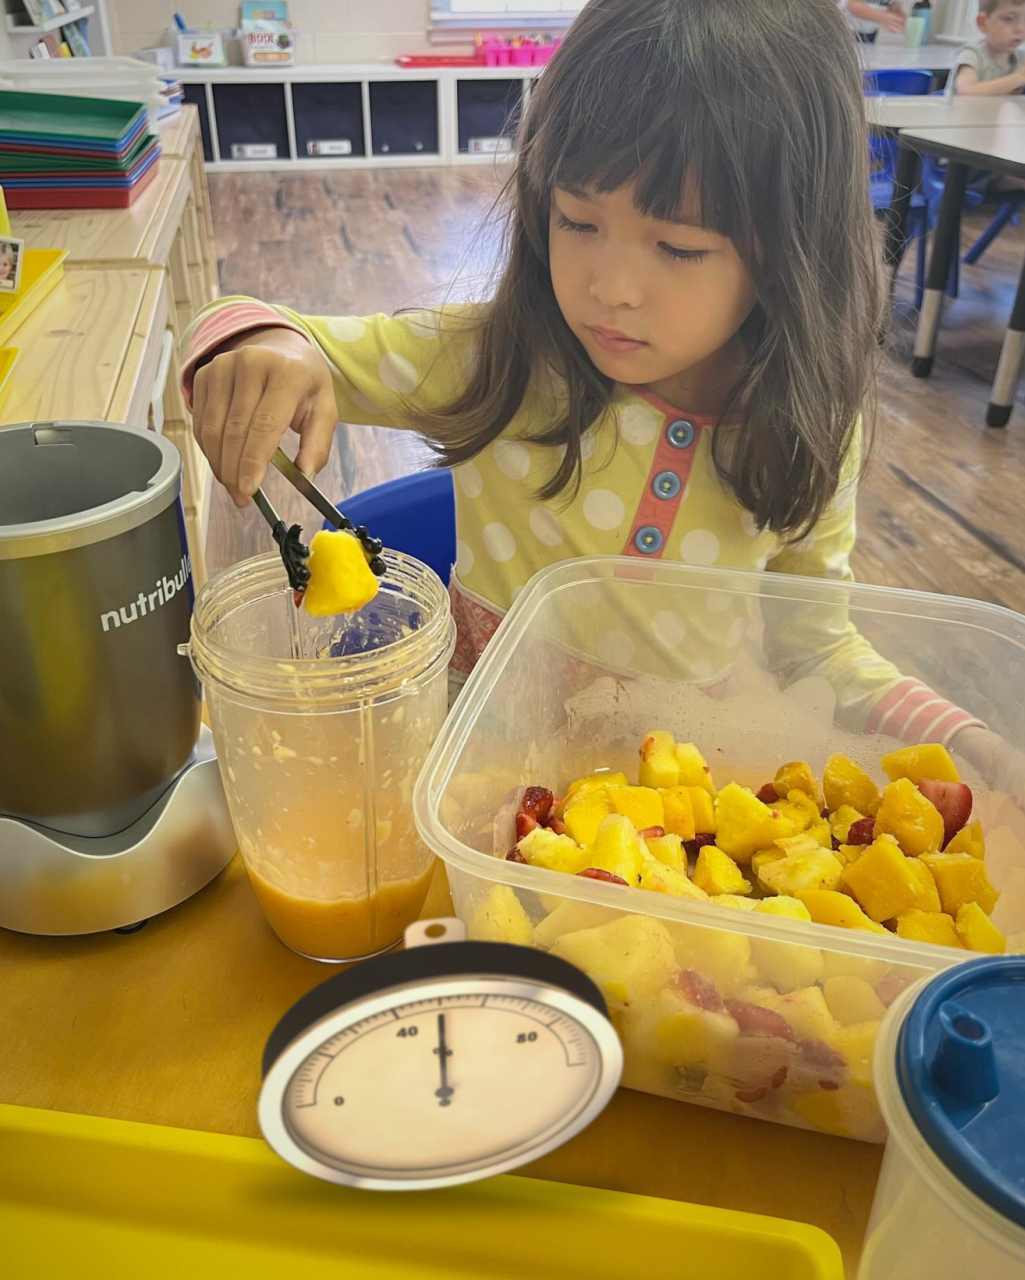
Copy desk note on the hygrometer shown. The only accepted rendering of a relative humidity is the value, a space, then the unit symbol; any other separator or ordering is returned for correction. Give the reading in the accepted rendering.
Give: 50 %
